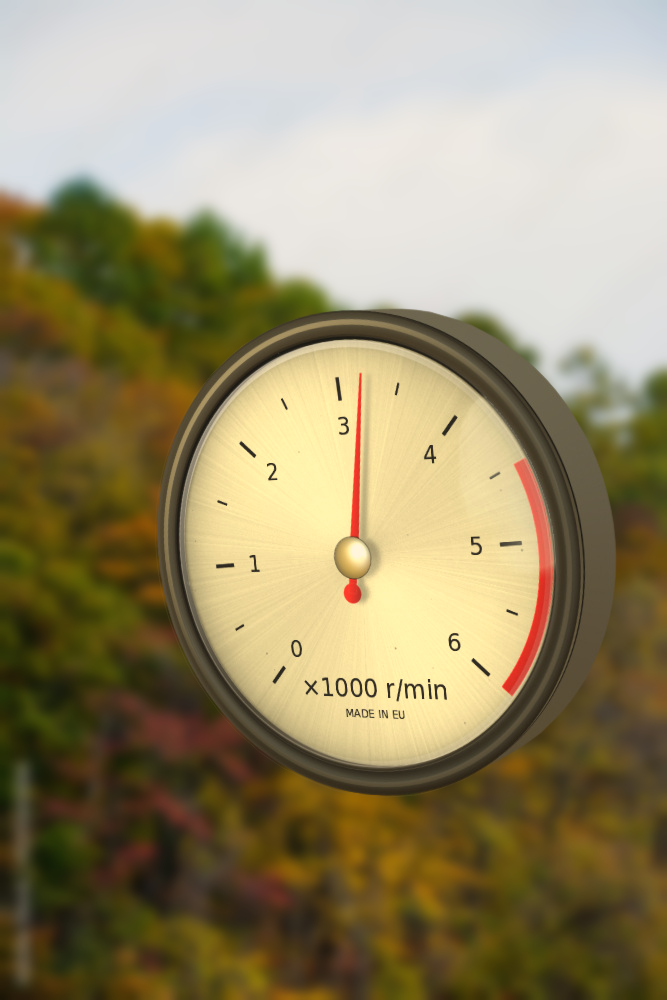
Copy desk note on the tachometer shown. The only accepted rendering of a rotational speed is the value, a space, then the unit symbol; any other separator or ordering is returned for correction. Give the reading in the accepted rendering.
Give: 3250 rpm
